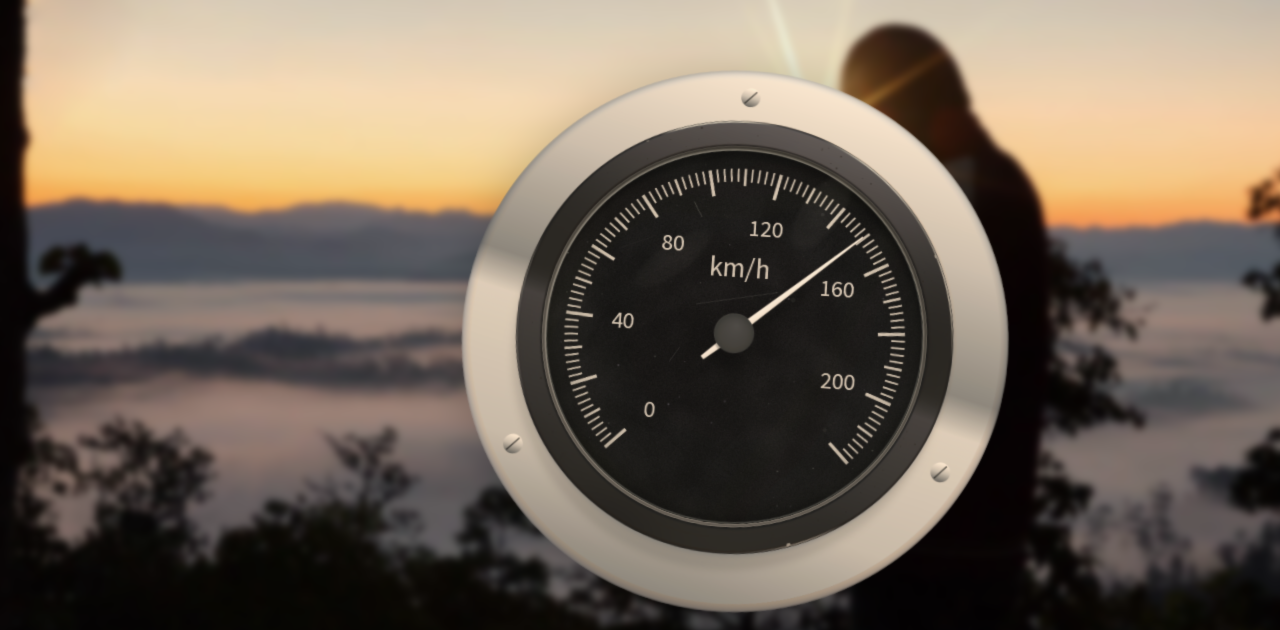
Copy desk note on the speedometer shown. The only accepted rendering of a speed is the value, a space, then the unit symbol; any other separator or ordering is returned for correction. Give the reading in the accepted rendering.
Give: 150 km/h
